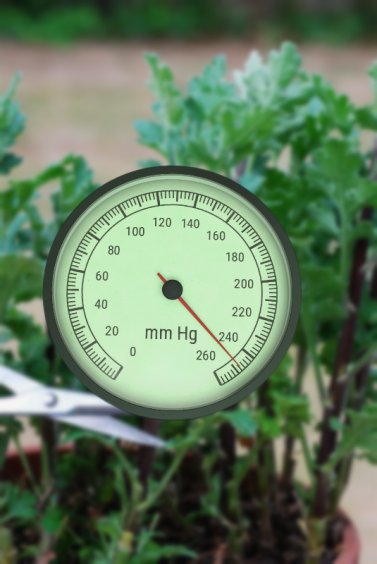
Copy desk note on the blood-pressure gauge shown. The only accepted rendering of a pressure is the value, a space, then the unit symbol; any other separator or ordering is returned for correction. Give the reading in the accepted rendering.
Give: 248 mmHg
